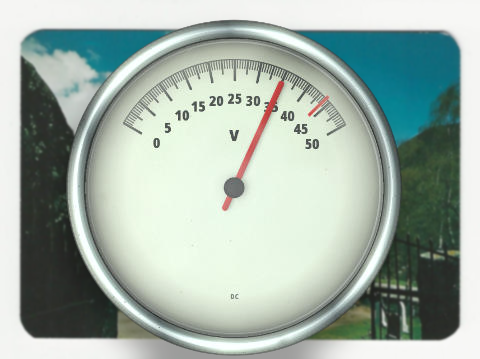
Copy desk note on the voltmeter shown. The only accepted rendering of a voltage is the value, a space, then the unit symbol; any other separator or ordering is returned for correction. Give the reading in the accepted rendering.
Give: 35 V
